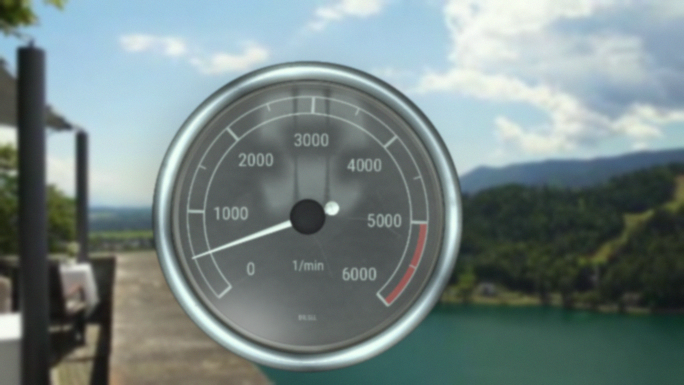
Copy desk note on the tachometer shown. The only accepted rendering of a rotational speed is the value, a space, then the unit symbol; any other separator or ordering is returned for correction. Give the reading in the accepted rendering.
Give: 500 rpm
